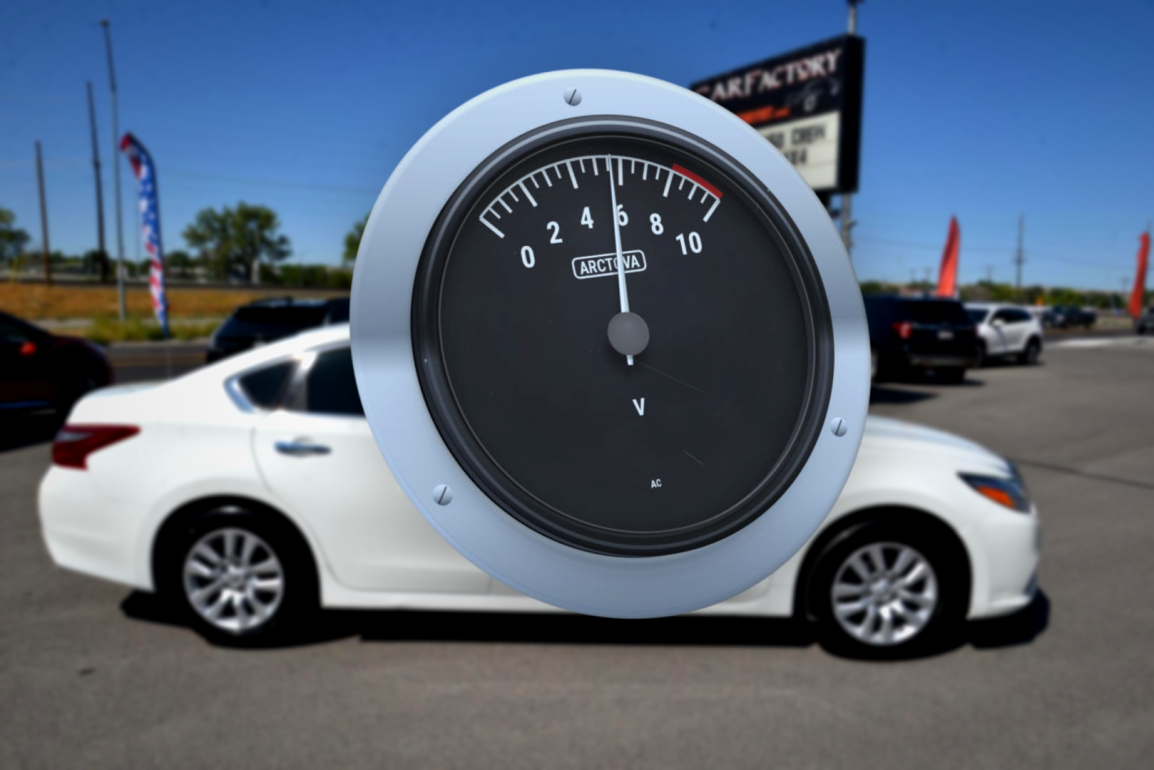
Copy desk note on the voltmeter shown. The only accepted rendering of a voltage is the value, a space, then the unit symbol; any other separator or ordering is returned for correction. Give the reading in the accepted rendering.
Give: 5.5 V
